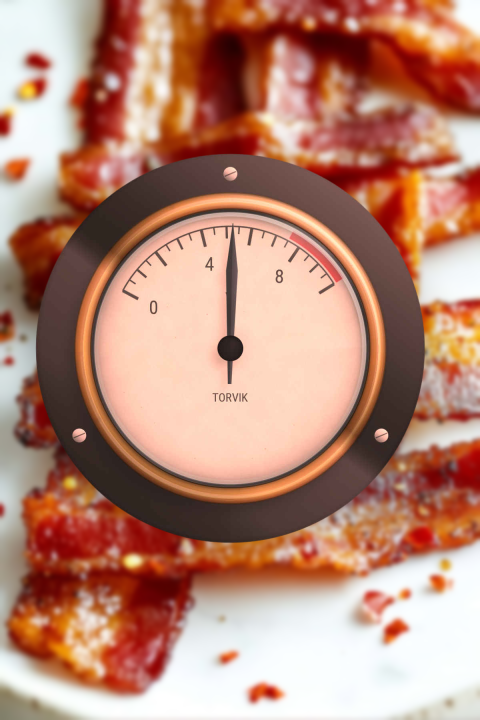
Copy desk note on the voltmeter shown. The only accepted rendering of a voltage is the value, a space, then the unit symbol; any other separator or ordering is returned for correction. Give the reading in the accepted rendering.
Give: 5.25 V
